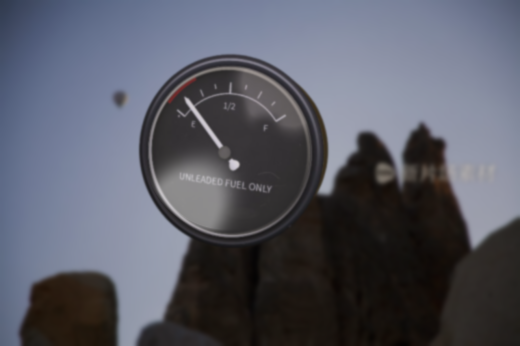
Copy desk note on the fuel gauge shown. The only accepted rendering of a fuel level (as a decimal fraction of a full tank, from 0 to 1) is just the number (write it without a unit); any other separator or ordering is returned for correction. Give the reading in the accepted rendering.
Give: 0.125
